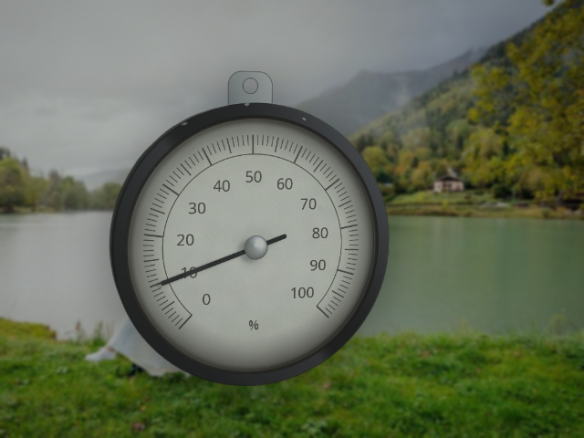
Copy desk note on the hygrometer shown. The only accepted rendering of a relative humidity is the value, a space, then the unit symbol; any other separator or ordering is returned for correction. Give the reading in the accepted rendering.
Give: 10 %
